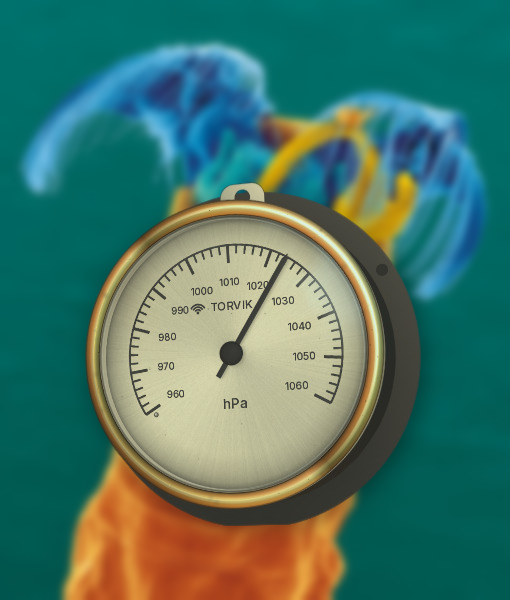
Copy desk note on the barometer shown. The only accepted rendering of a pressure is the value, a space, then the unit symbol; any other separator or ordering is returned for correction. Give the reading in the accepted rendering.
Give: 1024 hPa
